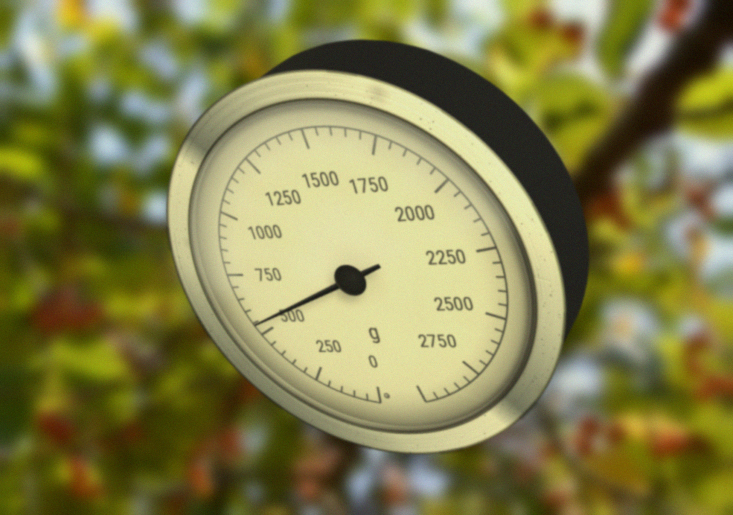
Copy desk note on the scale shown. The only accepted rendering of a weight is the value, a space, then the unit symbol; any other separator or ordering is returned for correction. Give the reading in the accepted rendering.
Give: 550 g
